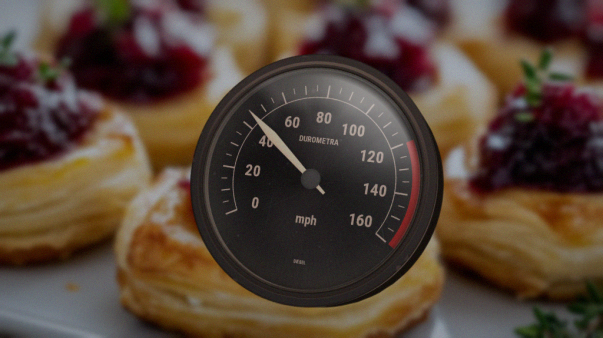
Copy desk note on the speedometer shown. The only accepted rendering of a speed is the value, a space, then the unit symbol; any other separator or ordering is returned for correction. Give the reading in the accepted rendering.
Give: 45 mph
